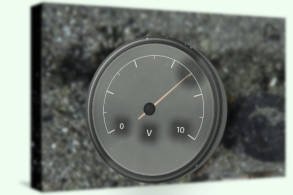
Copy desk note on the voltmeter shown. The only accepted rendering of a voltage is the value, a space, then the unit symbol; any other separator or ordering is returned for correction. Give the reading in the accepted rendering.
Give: 7 V
